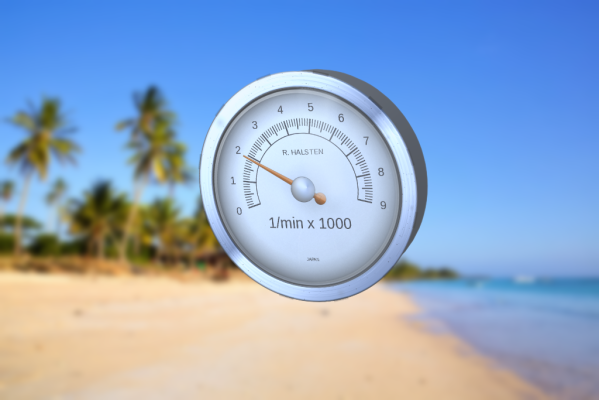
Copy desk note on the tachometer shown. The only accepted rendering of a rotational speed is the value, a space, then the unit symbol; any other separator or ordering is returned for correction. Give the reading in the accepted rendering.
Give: 2000 rpm
